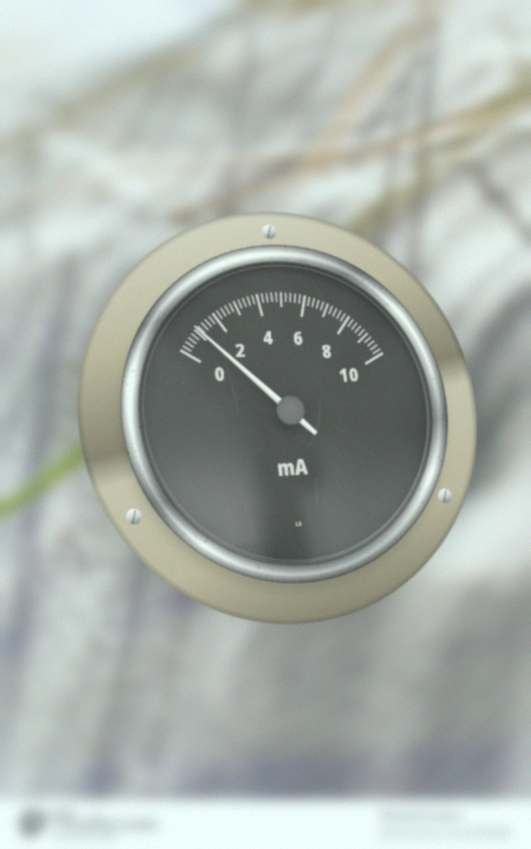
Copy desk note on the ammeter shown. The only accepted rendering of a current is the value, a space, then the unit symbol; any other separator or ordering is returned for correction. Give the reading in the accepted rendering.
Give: 1 mA
